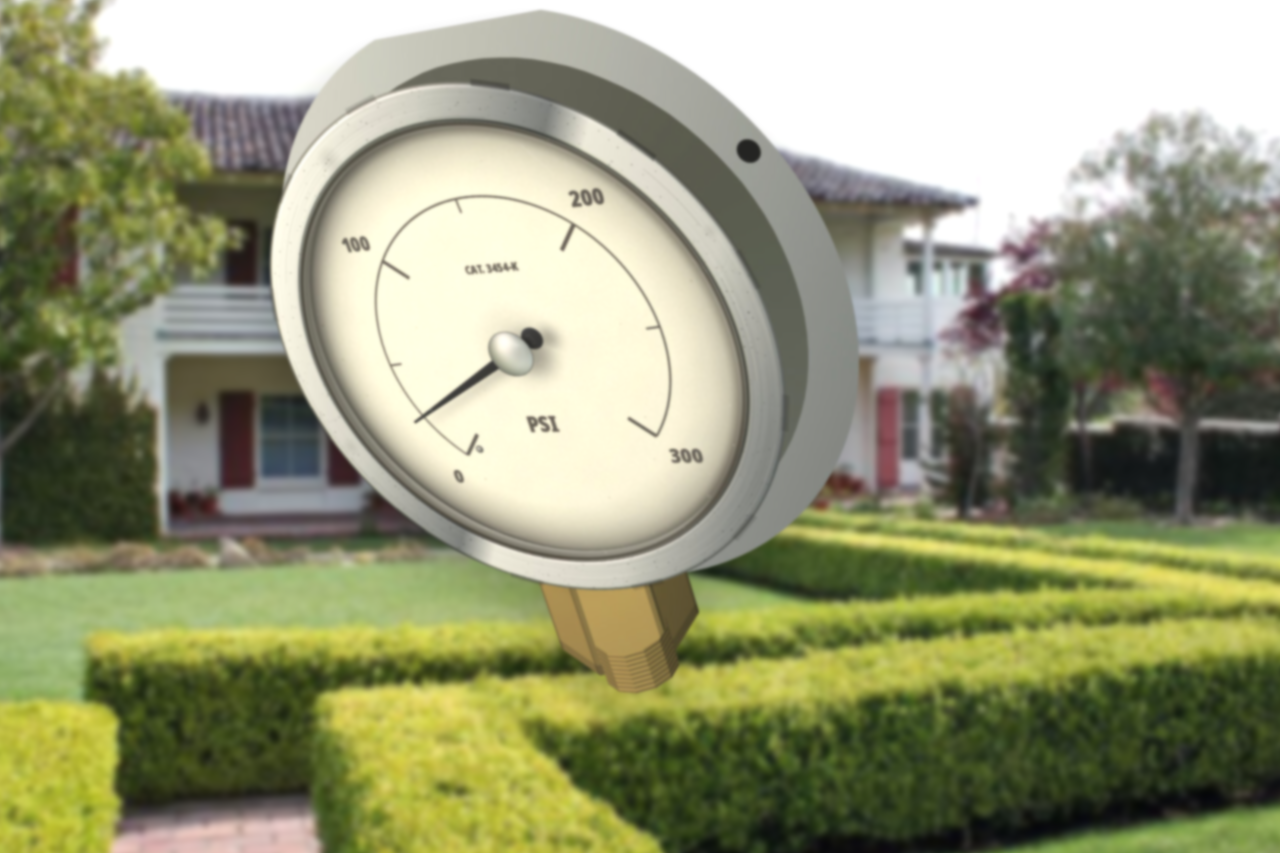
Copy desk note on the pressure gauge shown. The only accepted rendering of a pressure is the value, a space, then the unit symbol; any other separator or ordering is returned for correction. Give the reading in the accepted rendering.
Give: 25 psi
